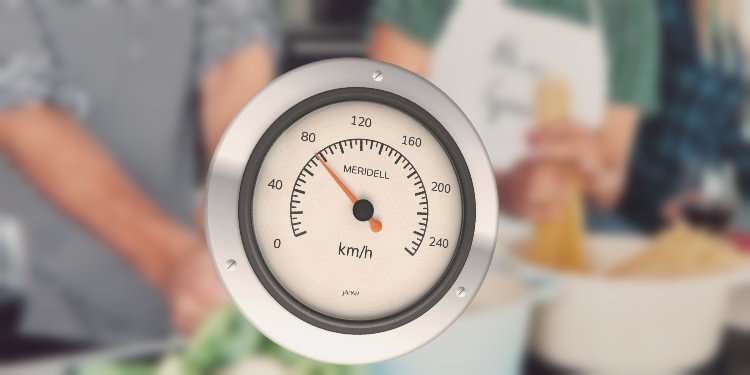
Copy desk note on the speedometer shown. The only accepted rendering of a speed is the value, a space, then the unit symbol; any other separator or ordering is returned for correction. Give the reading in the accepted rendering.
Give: 75 km/h
